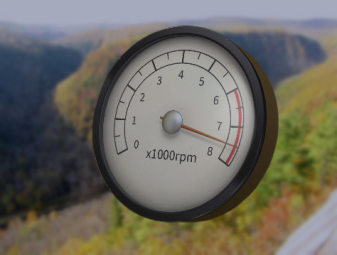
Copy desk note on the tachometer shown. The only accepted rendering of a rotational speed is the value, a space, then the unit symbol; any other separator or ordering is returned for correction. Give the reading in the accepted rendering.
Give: 7500 rpm
